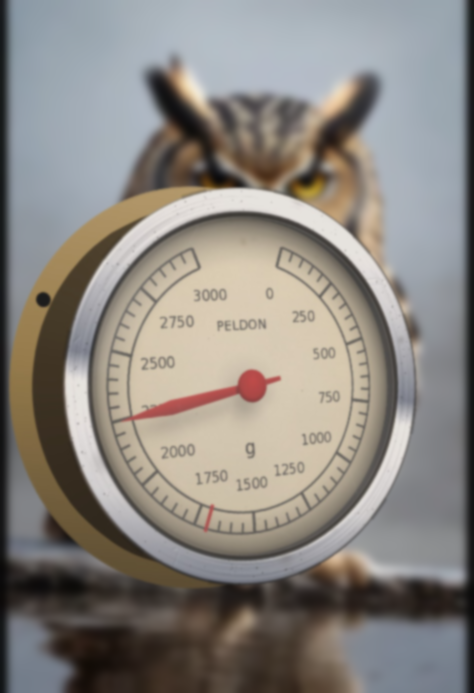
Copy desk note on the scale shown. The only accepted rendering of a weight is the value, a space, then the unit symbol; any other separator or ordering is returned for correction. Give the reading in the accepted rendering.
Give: 2250 g
